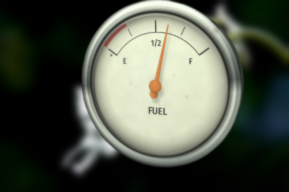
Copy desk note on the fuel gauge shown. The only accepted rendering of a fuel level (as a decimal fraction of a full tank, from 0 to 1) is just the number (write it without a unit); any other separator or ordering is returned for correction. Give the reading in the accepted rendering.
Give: 0.625
